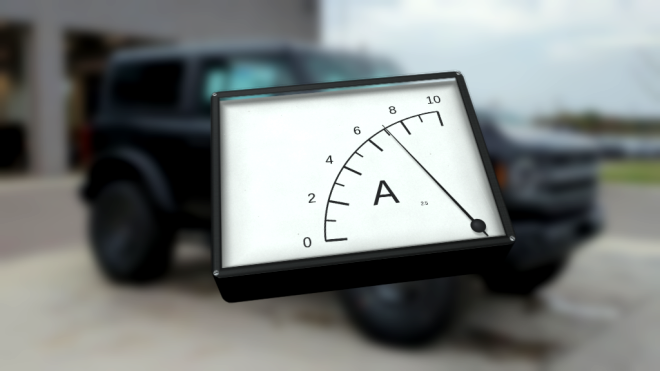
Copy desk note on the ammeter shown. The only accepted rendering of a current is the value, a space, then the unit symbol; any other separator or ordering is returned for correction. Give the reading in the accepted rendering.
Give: 7 A
